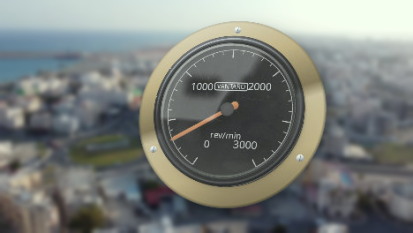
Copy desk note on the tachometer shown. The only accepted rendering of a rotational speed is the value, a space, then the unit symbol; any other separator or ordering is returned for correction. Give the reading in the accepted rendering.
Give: 300 rpm
